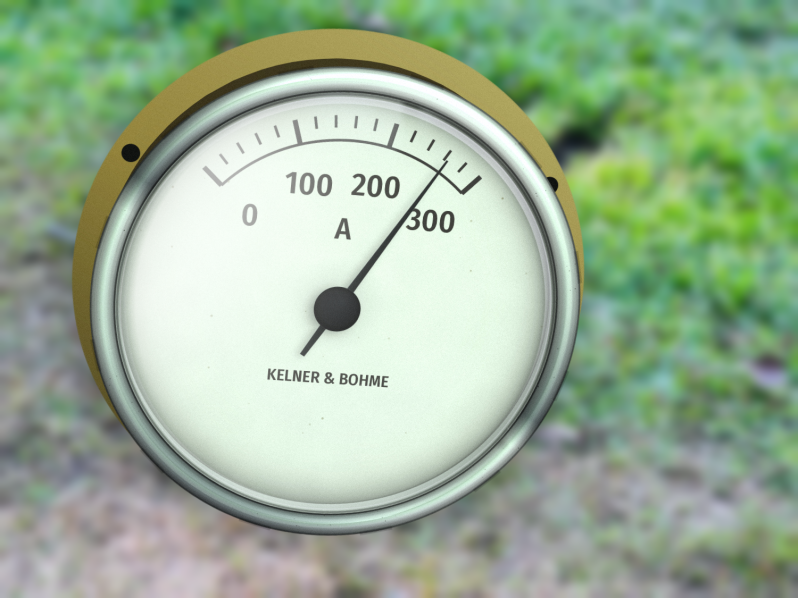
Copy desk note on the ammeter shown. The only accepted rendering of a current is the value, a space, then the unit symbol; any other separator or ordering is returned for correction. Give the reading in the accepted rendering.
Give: 260 A
